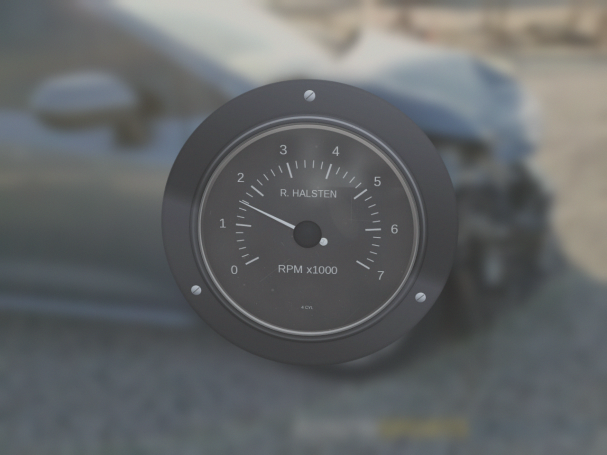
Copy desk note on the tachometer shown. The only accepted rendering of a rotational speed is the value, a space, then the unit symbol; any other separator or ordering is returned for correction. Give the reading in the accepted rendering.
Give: 1600 rpm
